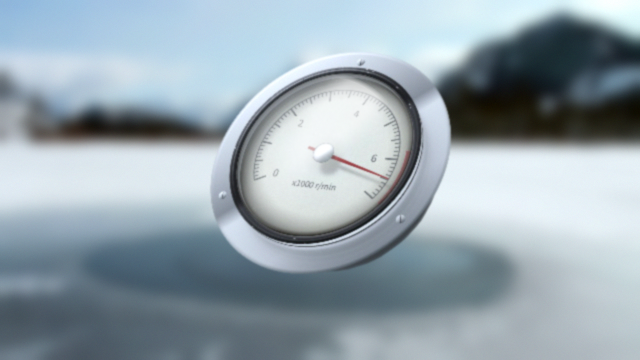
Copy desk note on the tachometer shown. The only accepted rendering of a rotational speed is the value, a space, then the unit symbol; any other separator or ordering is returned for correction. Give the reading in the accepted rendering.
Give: 6500 rpm
